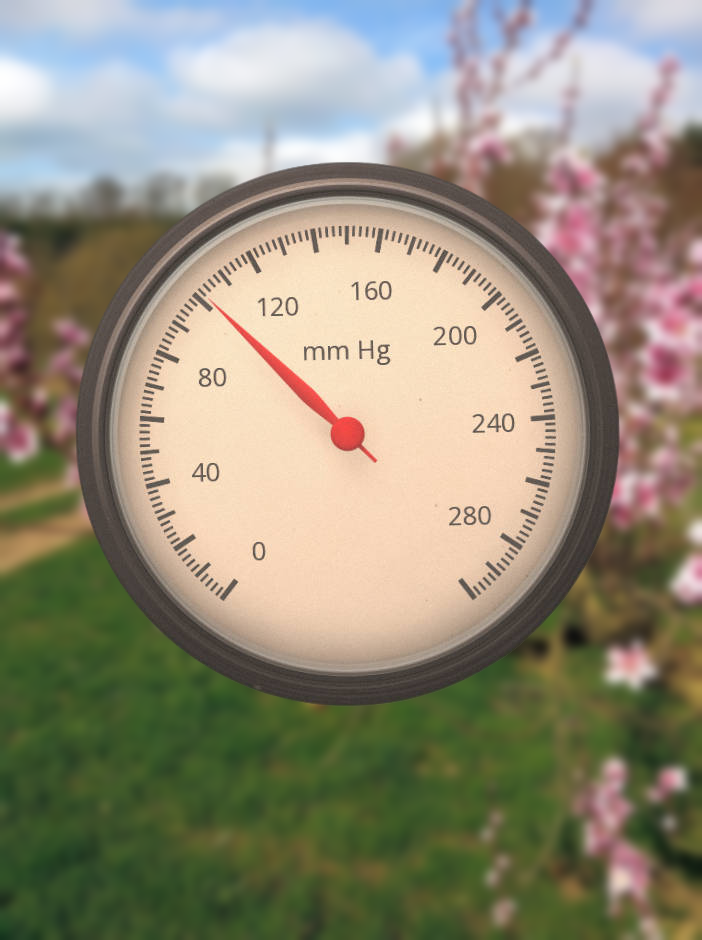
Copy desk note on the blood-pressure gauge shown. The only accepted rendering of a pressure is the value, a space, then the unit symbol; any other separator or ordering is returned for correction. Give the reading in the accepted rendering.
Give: 102 mmHg
